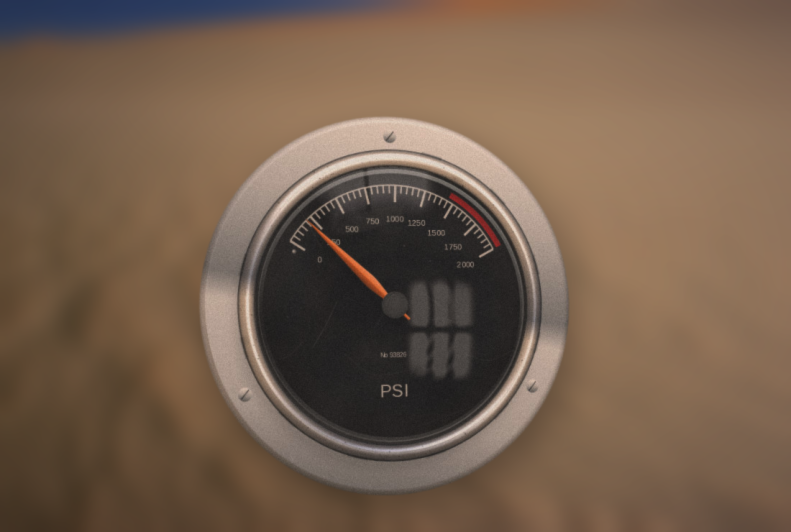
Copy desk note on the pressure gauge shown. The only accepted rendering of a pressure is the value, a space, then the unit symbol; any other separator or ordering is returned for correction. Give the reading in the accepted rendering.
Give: 200 psi
